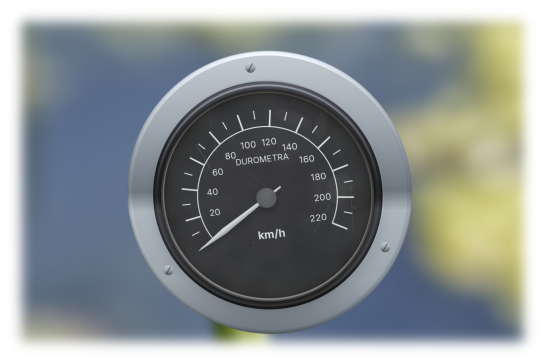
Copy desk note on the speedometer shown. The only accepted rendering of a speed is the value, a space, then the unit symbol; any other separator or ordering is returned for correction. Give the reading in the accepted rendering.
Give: 0 km/h
